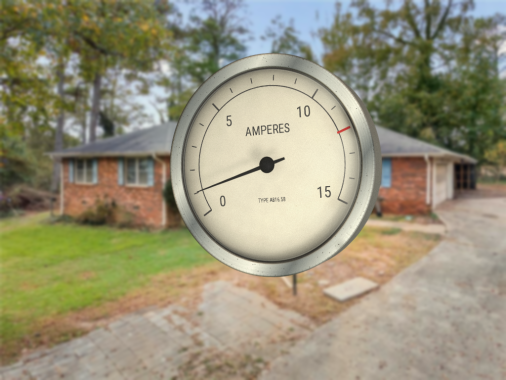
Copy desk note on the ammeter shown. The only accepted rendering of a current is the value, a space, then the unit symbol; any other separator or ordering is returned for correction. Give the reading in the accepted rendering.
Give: 1 A
